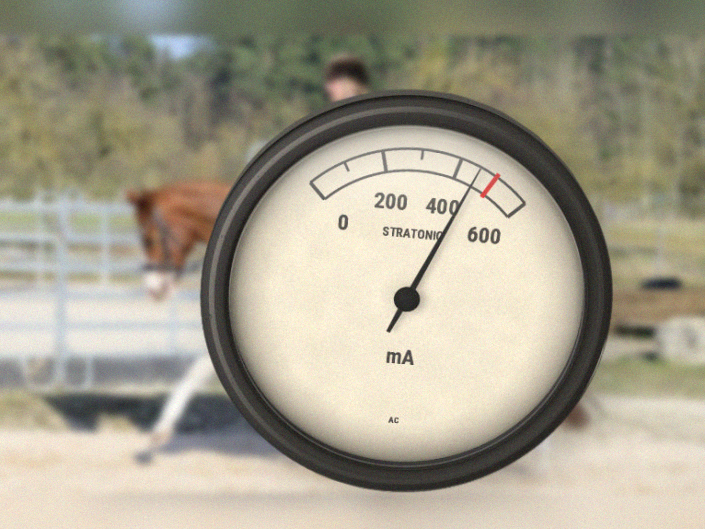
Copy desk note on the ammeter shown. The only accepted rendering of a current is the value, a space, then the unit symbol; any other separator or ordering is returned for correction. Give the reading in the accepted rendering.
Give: 450 mA
